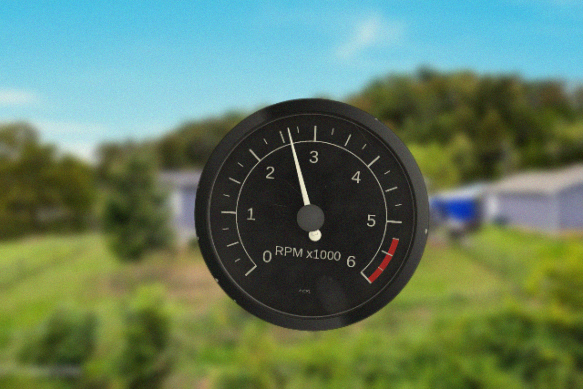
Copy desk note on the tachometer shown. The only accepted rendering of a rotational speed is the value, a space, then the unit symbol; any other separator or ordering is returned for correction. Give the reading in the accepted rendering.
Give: 2625 rpm
